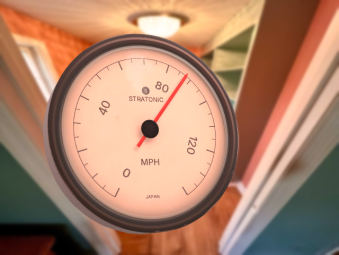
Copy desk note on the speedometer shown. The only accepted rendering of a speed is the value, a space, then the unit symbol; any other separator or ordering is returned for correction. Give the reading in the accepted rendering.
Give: 87.5 mph
